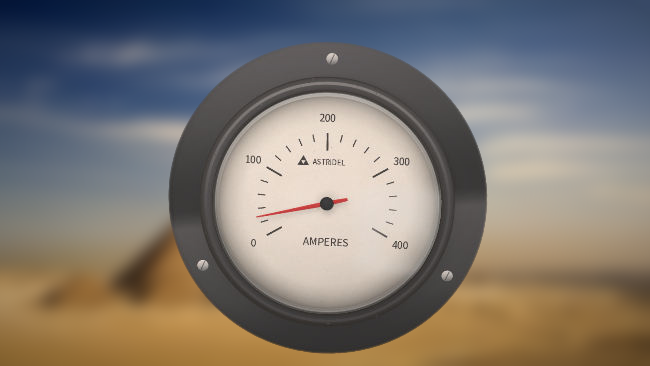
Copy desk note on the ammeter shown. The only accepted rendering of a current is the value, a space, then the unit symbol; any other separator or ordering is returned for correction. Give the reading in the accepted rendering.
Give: 30 A
